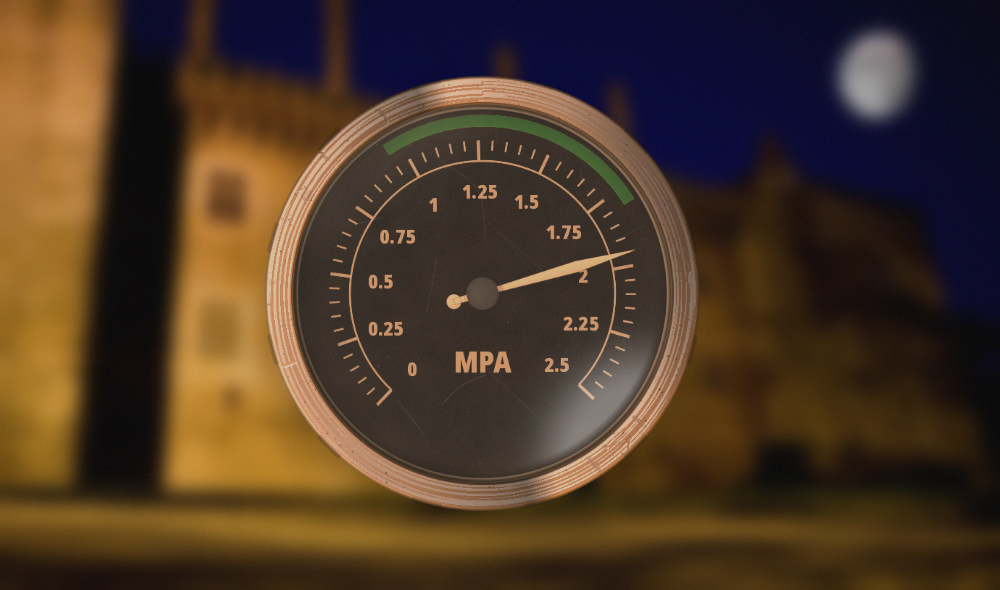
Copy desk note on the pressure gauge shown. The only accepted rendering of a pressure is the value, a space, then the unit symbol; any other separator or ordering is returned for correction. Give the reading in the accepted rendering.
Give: 1.95 MPa
